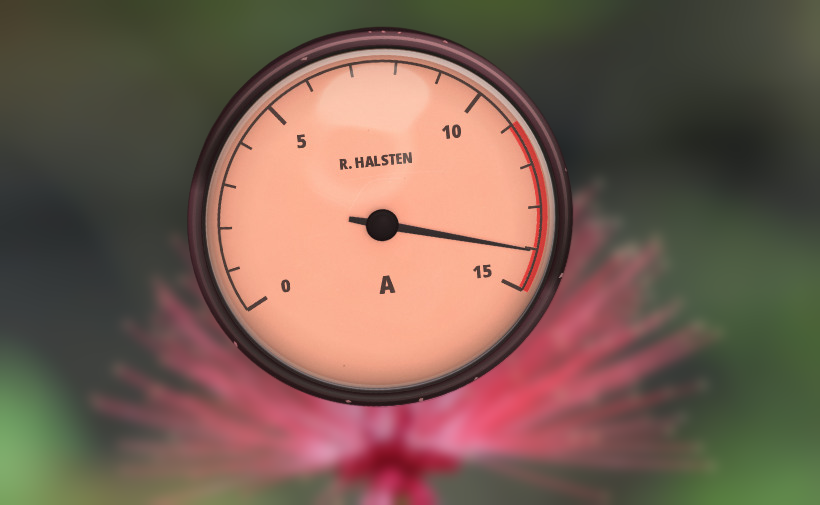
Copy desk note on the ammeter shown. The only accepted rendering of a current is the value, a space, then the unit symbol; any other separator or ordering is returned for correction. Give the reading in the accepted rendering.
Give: 14 A
